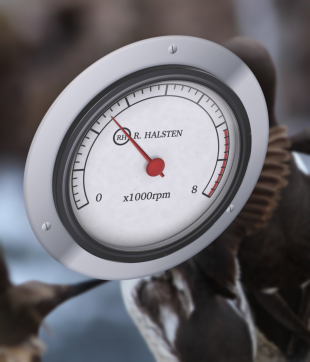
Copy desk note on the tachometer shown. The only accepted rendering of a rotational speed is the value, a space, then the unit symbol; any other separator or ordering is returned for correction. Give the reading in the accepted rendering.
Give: 2500 rpm
